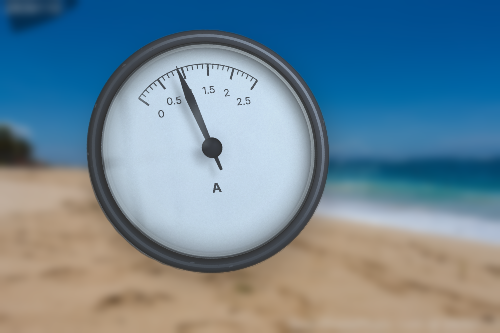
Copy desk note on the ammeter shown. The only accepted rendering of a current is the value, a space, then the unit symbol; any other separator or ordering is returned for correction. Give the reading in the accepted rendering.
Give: 0.9 A
